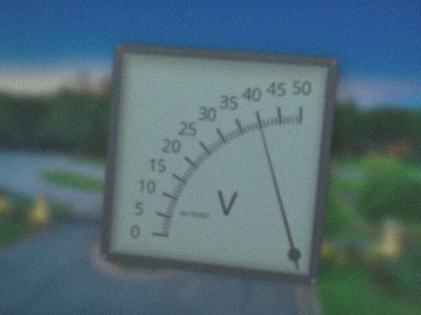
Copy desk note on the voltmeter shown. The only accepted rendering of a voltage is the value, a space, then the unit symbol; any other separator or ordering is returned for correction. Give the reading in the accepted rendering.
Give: 40 V
